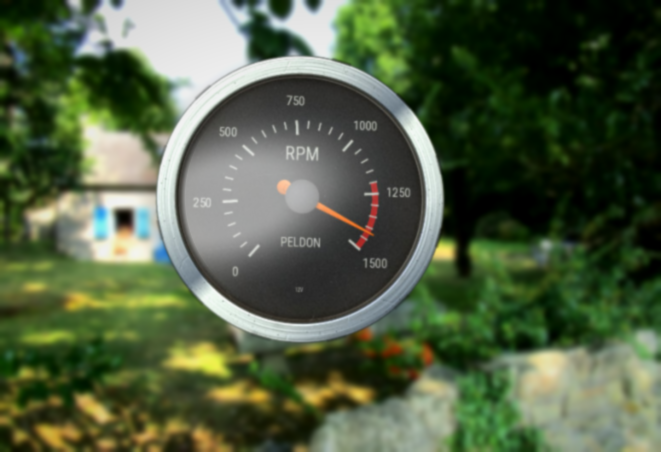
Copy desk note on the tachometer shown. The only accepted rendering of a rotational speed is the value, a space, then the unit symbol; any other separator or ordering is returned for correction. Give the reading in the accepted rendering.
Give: 1425 rpm
